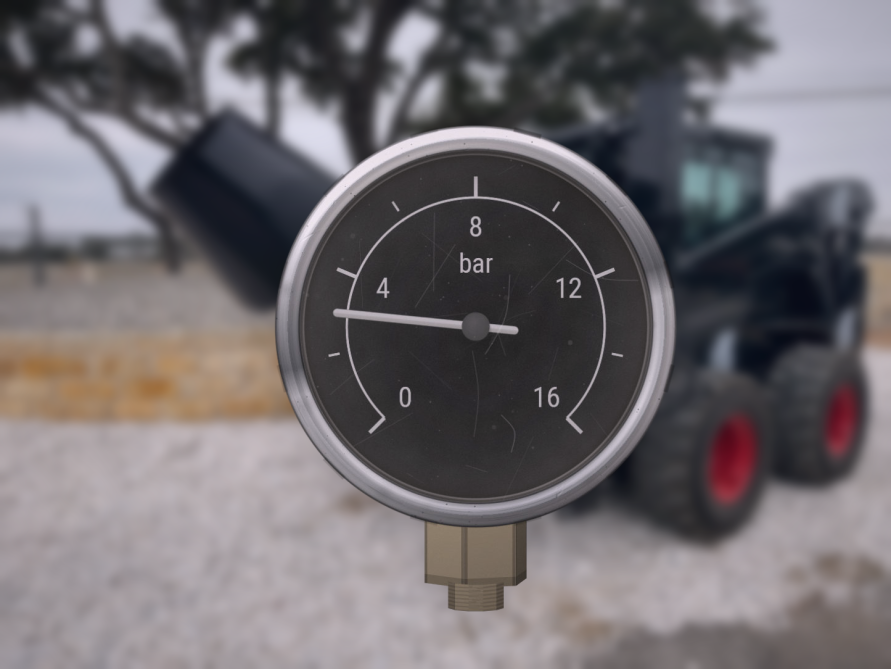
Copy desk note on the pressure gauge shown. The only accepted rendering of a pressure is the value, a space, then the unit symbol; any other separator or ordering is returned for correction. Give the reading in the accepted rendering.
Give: 3 bar
